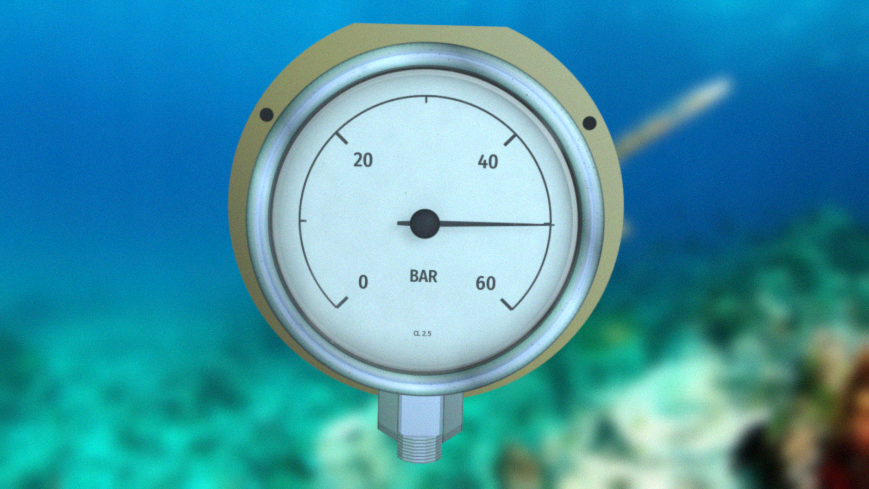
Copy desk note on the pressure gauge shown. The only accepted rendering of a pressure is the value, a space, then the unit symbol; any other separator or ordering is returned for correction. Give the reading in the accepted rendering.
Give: 50 bar
